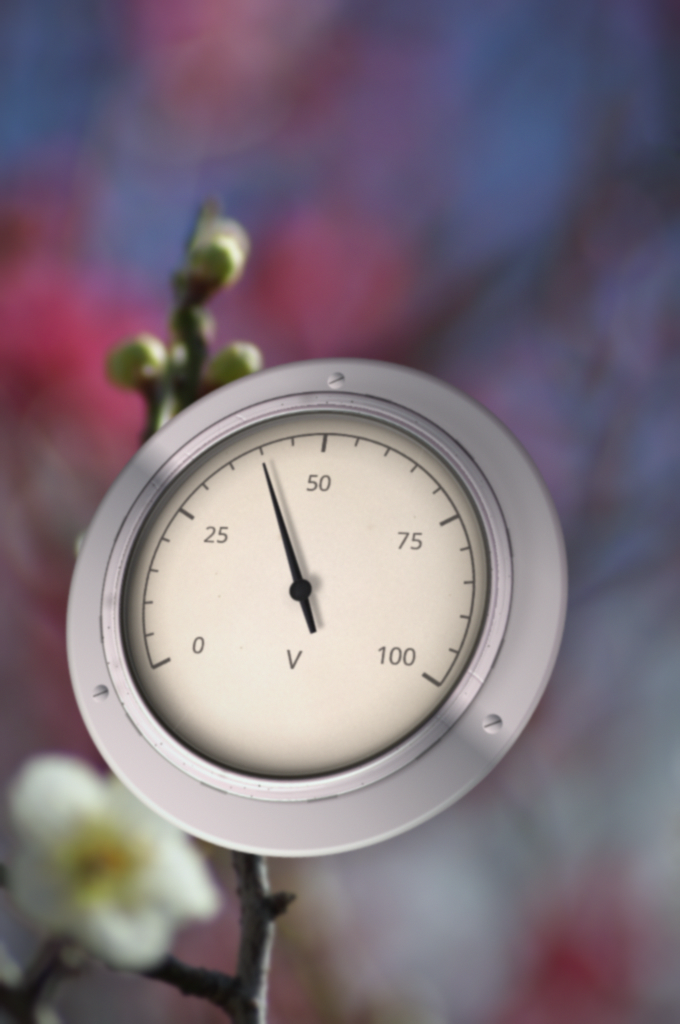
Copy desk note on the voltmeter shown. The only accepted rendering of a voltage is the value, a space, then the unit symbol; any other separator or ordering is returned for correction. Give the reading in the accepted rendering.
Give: 40 V
